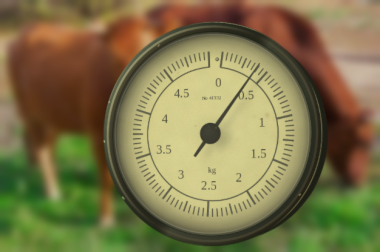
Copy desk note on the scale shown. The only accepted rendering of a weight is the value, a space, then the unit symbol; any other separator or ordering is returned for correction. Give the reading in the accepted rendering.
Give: 0.4 kg
